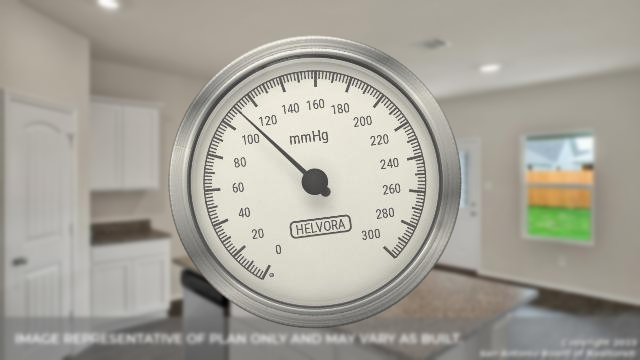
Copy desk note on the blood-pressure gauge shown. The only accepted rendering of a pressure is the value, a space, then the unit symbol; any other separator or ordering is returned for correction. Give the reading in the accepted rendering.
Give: 110 mmHg
